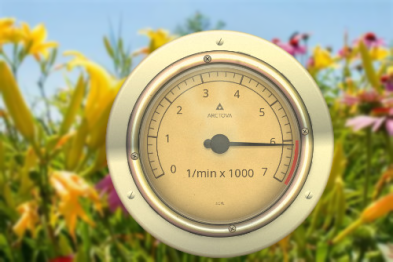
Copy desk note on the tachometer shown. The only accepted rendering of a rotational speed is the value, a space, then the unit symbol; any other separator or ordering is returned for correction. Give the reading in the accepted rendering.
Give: 6100 rpm
